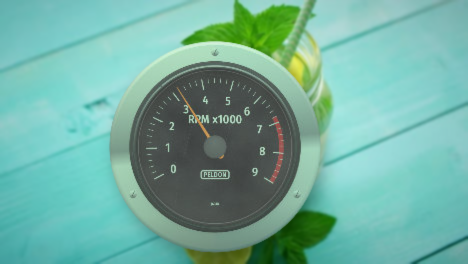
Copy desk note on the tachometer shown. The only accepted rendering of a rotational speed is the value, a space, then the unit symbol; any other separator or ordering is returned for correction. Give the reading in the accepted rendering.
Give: 3200 rpm
